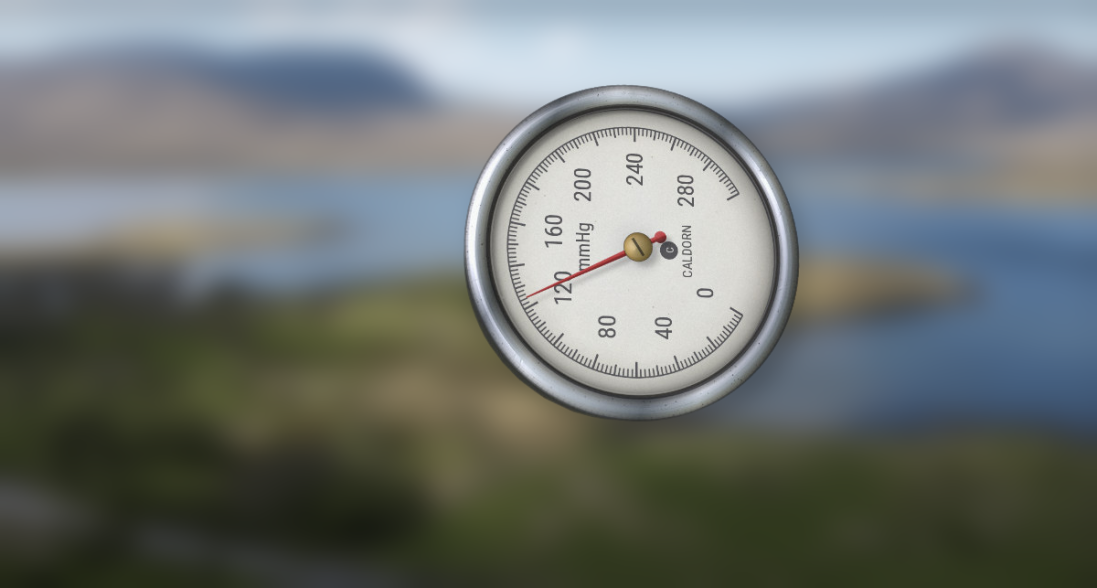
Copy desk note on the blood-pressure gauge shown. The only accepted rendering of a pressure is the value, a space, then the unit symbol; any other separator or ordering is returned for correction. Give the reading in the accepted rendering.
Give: 124 mmHg
